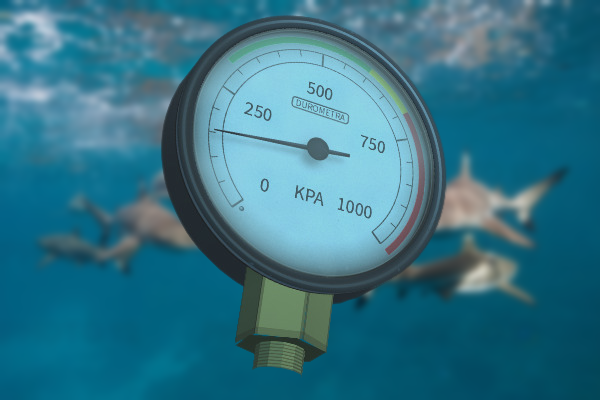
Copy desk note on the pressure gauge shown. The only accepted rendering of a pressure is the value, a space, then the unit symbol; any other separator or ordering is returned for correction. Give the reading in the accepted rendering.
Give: 150 kPa
